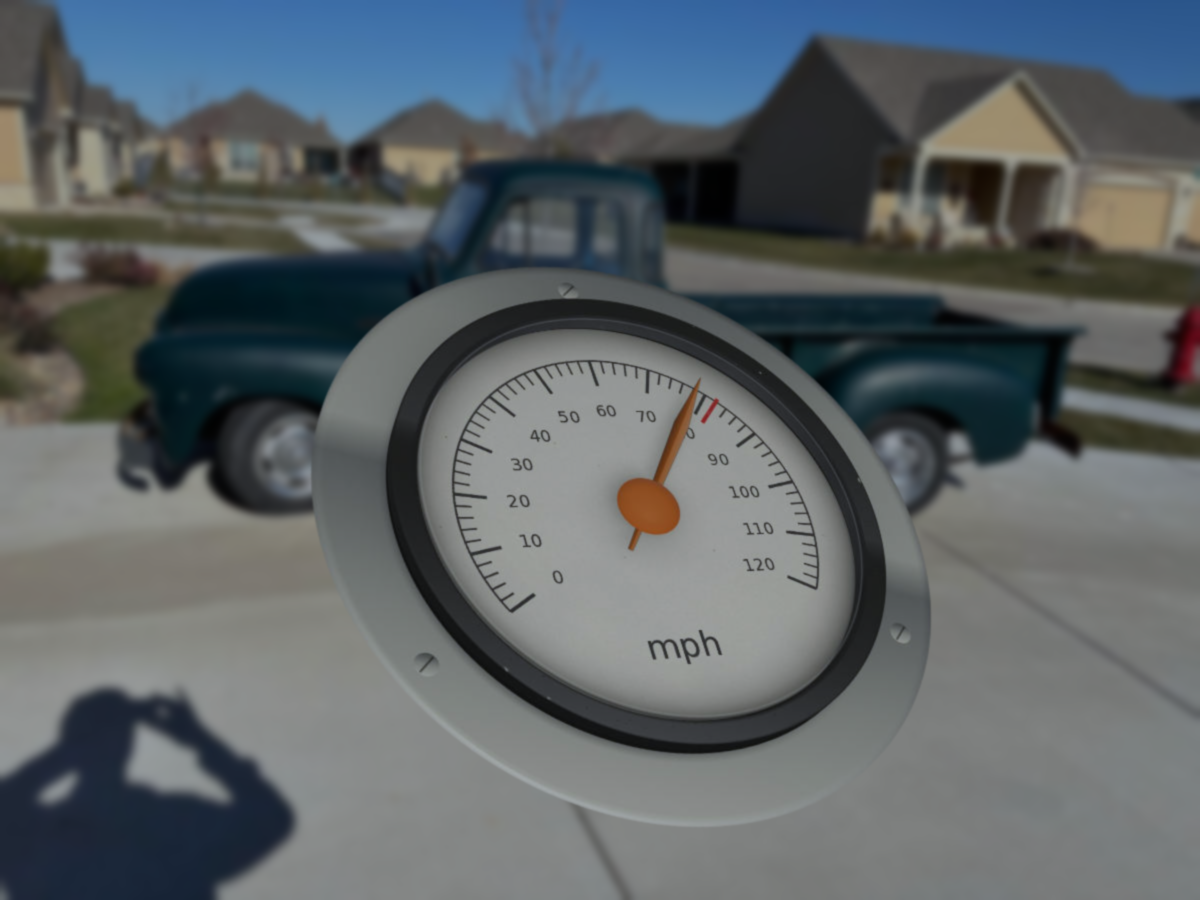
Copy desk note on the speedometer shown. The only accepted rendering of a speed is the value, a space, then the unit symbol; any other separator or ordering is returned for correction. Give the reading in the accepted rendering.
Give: 78 mph
